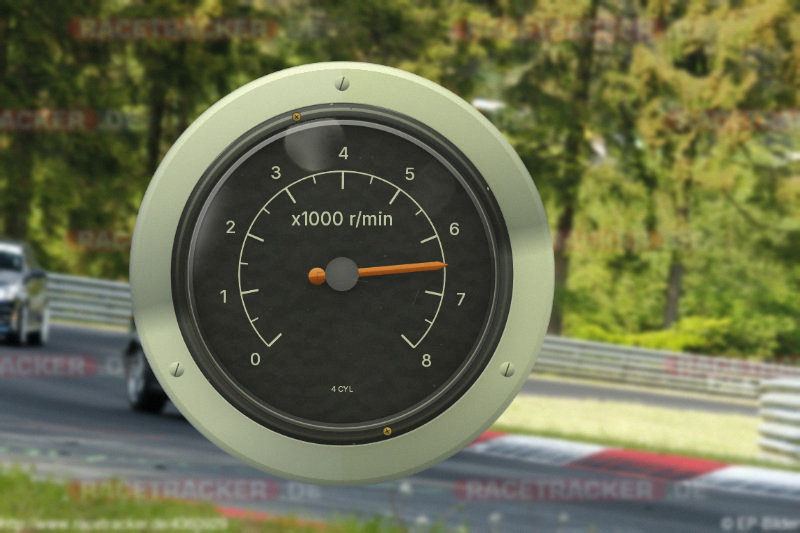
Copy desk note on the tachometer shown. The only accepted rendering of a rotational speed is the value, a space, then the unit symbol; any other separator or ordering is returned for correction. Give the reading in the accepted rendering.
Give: 6500 rpm
